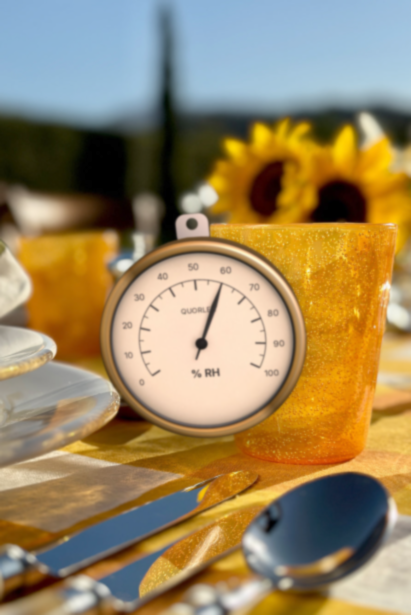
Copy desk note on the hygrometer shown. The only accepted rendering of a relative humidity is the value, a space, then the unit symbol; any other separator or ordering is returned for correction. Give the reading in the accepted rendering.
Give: 60 %
